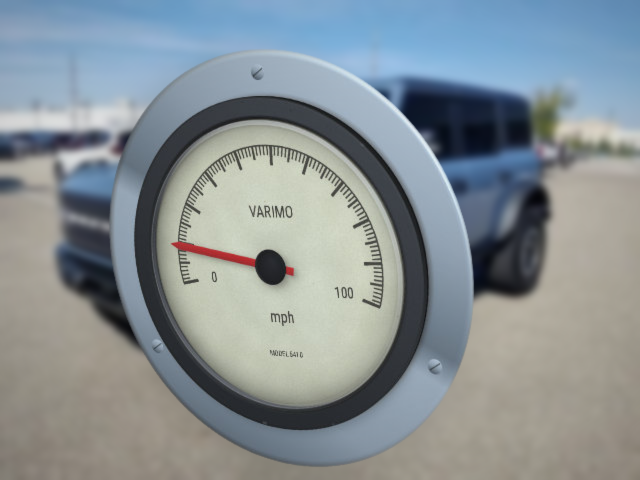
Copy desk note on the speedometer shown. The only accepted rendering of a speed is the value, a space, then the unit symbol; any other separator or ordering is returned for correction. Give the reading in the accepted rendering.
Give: 10 mph
